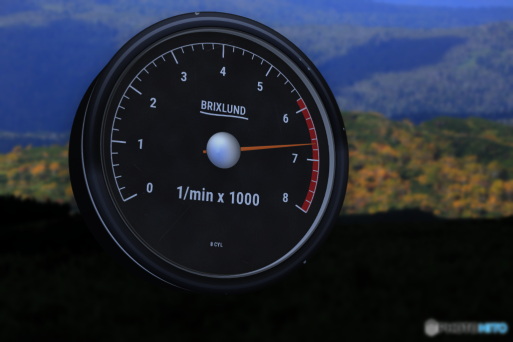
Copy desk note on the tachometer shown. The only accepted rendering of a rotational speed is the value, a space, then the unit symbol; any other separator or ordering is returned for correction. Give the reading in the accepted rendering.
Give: 6700 rpm
